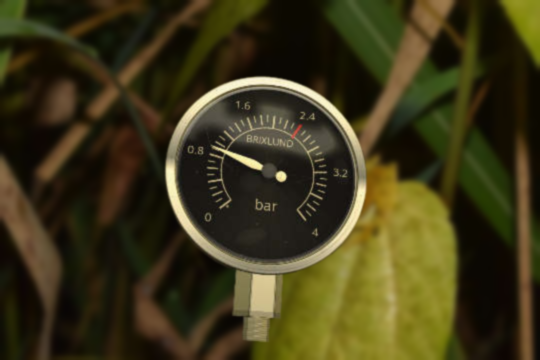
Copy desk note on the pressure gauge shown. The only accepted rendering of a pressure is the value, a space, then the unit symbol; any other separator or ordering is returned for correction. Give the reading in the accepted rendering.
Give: 0.9 bar
